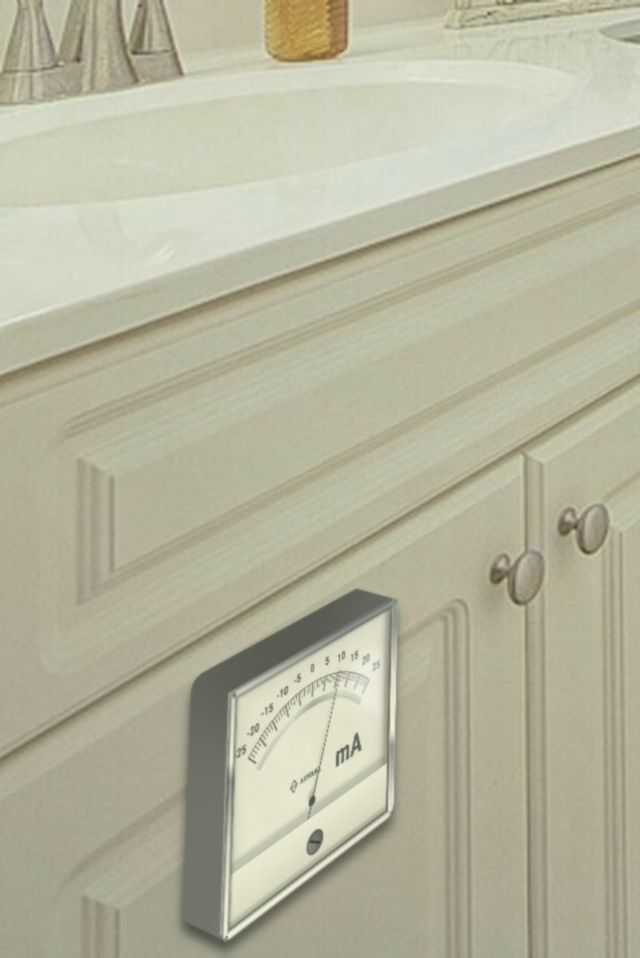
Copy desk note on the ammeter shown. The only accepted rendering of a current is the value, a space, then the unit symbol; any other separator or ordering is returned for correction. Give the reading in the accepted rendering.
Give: 10 mA
